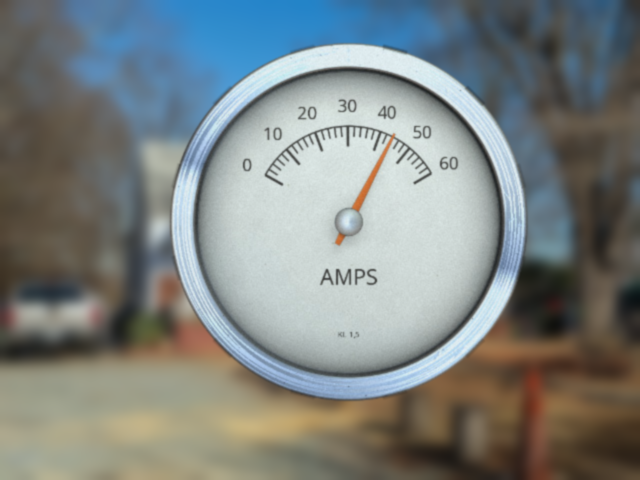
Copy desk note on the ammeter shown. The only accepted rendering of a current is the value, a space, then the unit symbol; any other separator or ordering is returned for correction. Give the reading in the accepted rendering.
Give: 44 A
